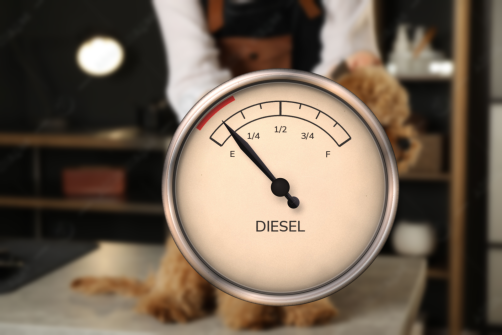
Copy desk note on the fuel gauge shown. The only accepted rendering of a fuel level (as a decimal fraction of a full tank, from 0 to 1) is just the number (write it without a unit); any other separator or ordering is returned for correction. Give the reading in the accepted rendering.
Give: 0.125
